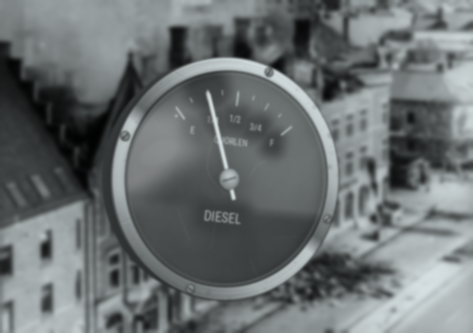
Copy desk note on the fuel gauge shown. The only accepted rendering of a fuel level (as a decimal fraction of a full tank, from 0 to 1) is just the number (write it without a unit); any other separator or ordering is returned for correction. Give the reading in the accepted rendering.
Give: 0.25
